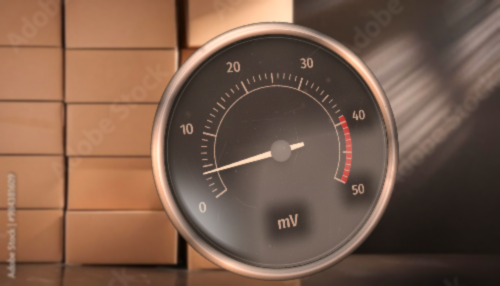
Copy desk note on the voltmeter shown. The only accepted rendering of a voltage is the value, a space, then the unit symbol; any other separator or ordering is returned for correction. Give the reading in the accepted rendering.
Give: 4 mV
